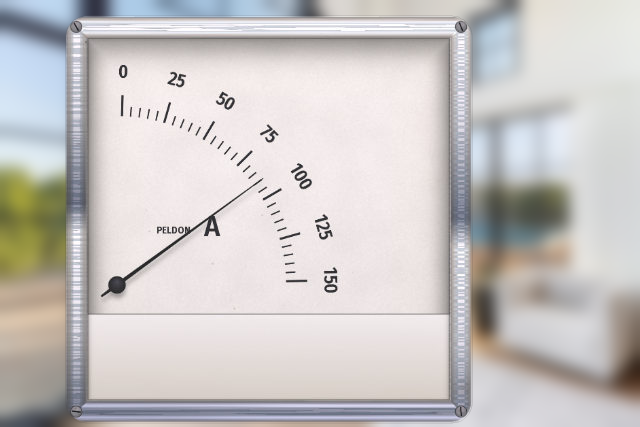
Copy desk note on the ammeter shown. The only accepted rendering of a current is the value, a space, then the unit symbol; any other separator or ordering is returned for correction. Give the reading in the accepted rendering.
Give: 90 A
